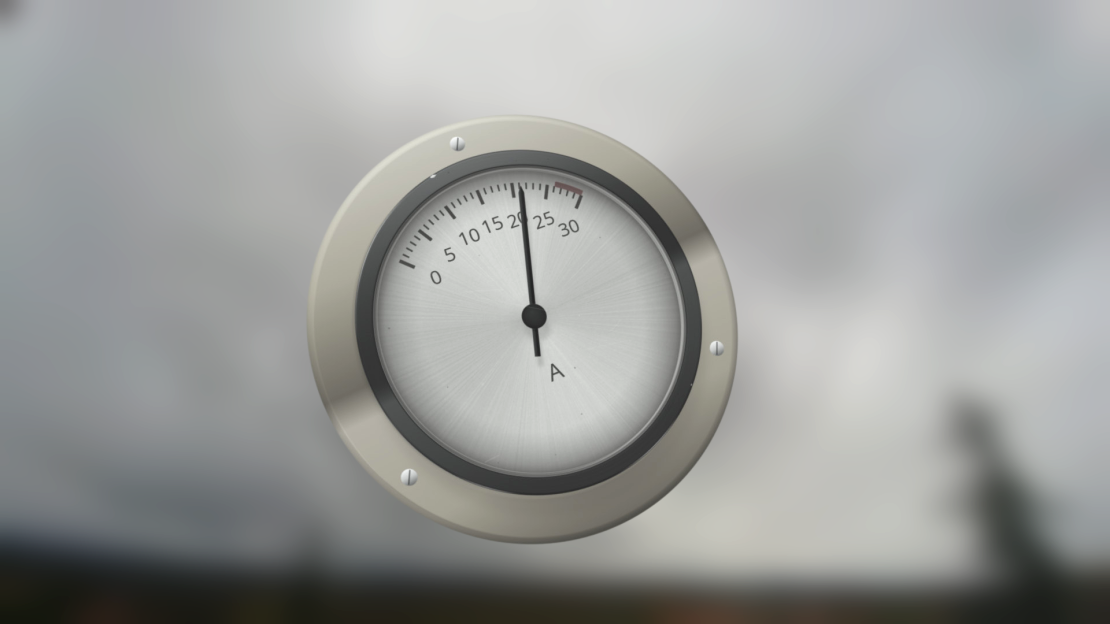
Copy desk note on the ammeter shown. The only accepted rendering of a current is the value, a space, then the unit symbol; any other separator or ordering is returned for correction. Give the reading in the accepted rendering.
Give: 21 A
